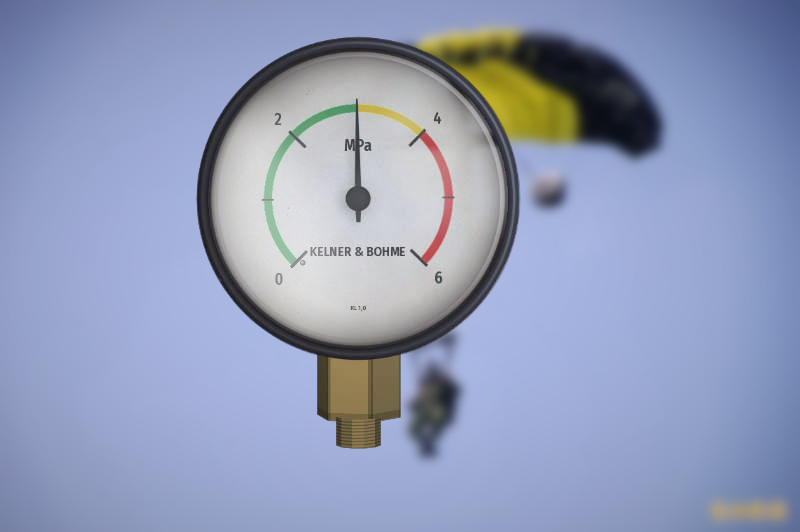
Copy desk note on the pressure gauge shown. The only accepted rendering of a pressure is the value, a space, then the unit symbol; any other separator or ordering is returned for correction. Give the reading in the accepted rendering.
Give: 3 MPa
